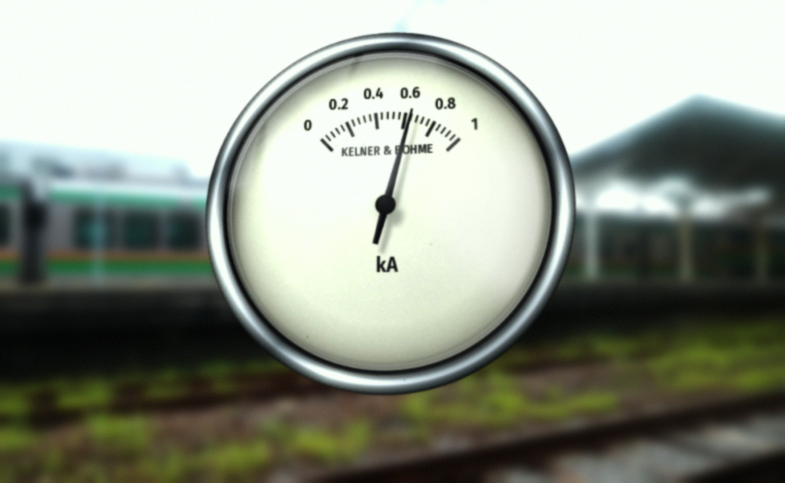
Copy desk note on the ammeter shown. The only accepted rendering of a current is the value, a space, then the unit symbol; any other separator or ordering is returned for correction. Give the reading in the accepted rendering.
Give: 0.64 kA
